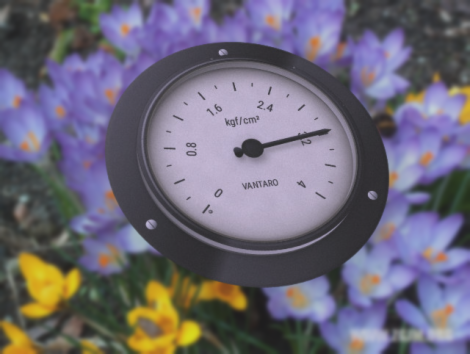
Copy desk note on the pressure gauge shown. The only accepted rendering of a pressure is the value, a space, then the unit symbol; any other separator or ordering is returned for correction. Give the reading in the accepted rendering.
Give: 3.2 kg/cm²
